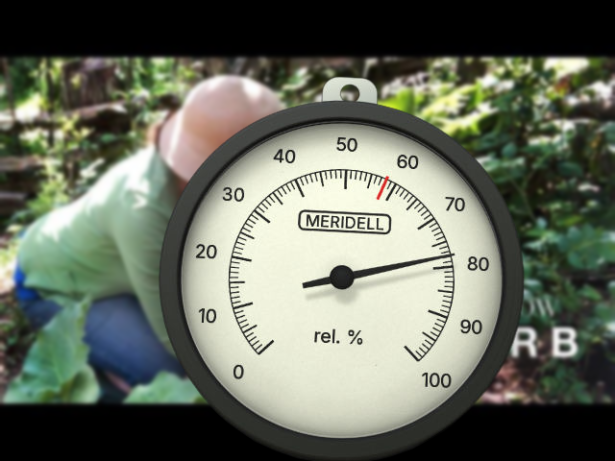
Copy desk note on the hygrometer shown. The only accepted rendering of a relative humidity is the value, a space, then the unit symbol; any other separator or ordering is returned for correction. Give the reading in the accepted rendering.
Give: 78 %
